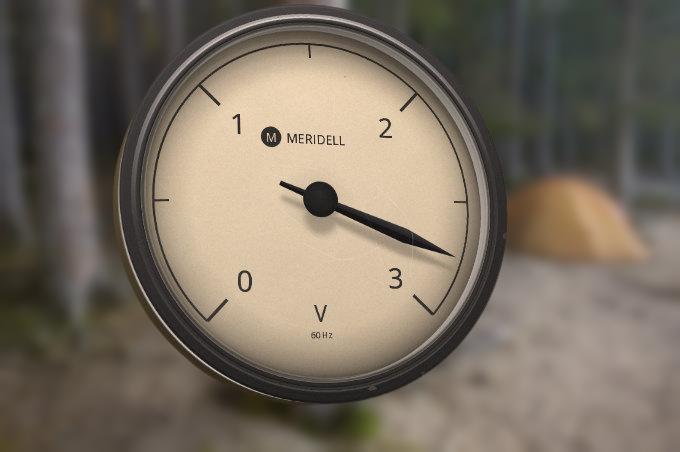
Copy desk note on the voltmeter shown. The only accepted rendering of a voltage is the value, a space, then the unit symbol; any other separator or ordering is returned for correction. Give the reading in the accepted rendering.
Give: 2.75 V
